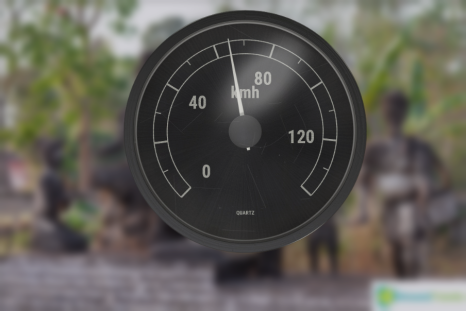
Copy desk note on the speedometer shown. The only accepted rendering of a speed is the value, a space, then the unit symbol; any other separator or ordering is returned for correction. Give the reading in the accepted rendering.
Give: 65 km/h
